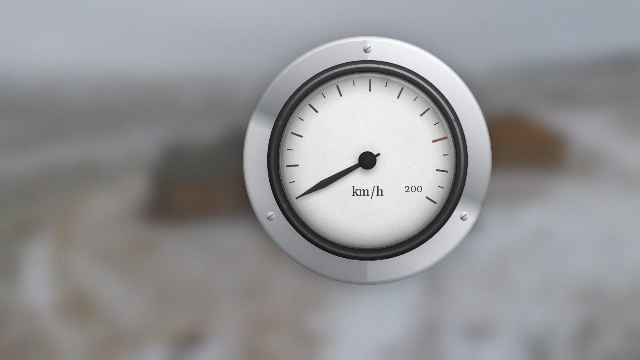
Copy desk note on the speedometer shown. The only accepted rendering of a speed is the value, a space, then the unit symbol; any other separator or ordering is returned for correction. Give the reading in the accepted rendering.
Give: 0 km/h
